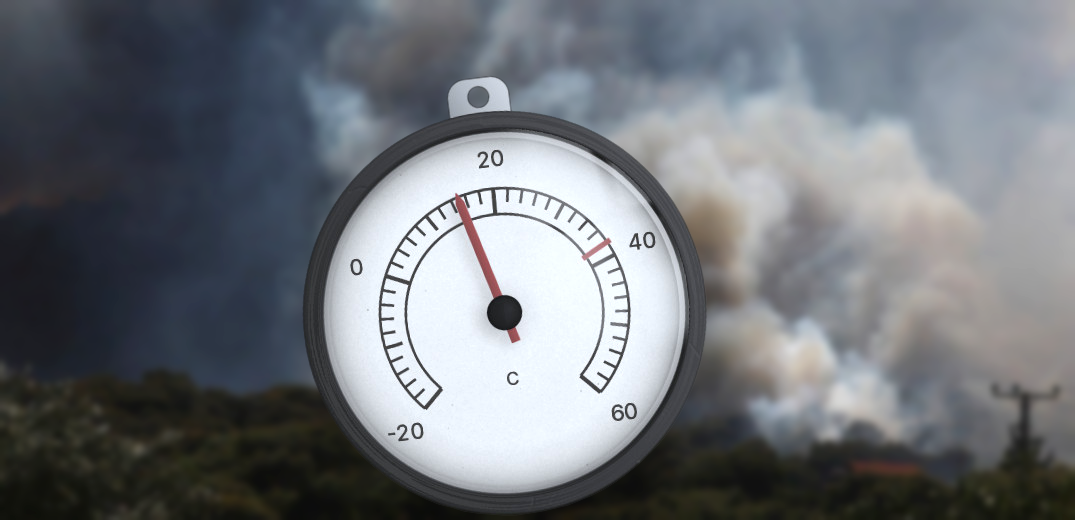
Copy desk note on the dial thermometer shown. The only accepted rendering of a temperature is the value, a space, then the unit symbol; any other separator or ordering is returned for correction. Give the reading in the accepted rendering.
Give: 15 °C
